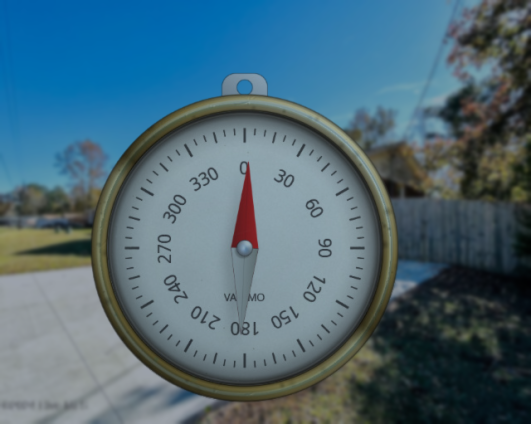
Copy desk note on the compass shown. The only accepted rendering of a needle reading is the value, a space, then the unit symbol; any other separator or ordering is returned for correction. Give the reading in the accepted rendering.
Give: 2.5 °
